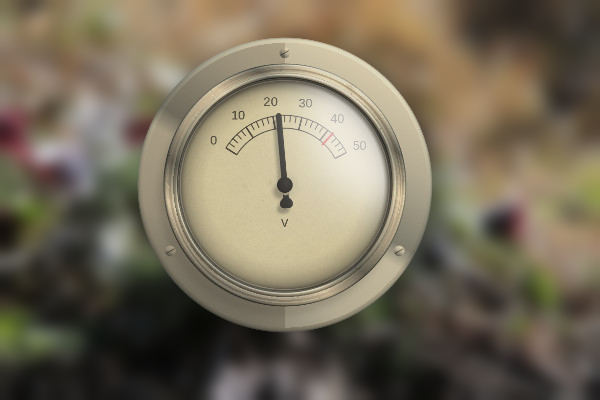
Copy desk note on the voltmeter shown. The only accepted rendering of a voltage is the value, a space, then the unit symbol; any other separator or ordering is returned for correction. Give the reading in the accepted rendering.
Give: 22 V
